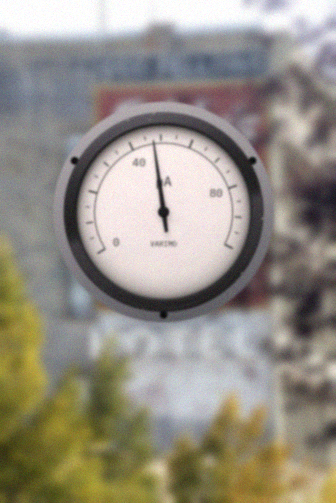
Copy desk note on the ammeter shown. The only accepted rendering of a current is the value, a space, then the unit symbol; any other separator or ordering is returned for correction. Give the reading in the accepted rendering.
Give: 47.5 µA
